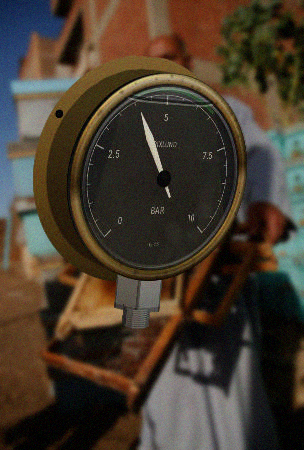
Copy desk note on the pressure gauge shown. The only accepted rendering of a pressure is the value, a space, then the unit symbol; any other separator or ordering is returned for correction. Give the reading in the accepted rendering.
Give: 4 bar
